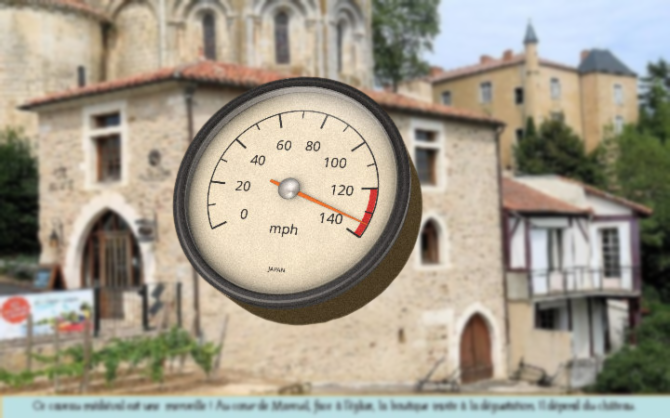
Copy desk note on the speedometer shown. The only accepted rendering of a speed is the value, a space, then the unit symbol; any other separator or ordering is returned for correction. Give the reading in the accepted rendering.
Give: 135 mph
